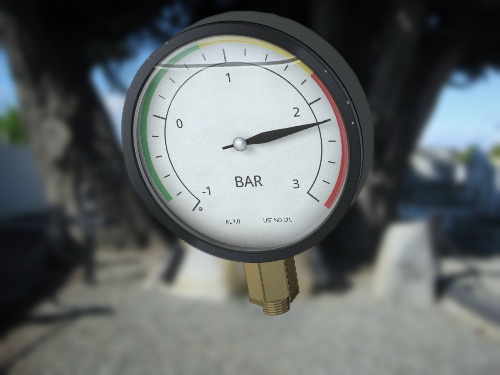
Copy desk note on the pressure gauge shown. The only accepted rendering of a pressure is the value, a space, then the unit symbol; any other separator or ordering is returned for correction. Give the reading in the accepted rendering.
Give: 2.2 bar
